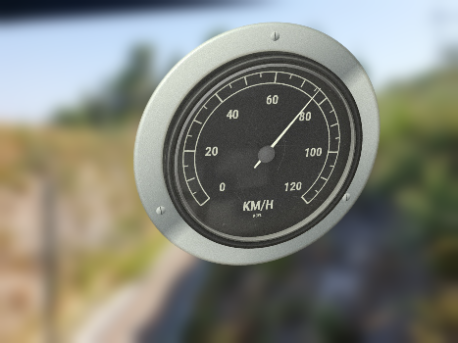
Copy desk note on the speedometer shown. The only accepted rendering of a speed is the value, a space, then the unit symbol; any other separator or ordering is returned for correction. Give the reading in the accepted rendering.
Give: 75 km/h
